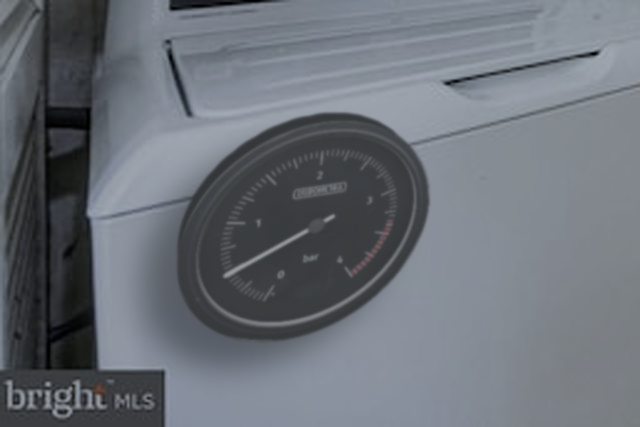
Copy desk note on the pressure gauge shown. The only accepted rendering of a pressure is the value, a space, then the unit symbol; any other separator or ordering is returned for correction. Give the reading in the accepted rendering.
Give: 0.5 bar
